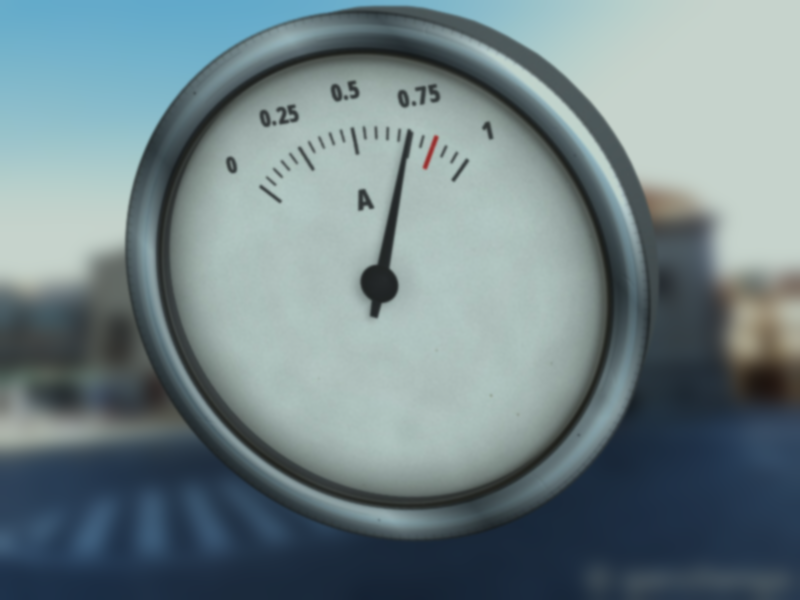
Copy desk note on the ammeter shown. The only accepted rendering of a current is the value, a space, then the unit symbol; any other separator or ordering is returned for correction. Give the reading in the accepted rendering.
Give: 0.75 A
